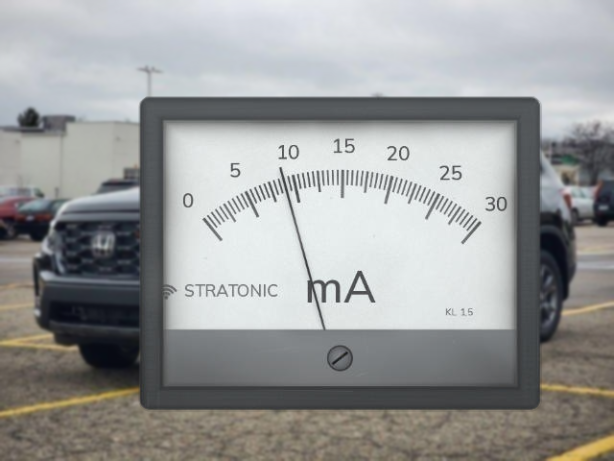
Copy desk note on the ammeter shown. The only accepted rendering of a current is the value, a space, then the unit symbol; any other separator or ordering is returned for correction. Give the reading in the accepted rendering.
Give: 9 mA
